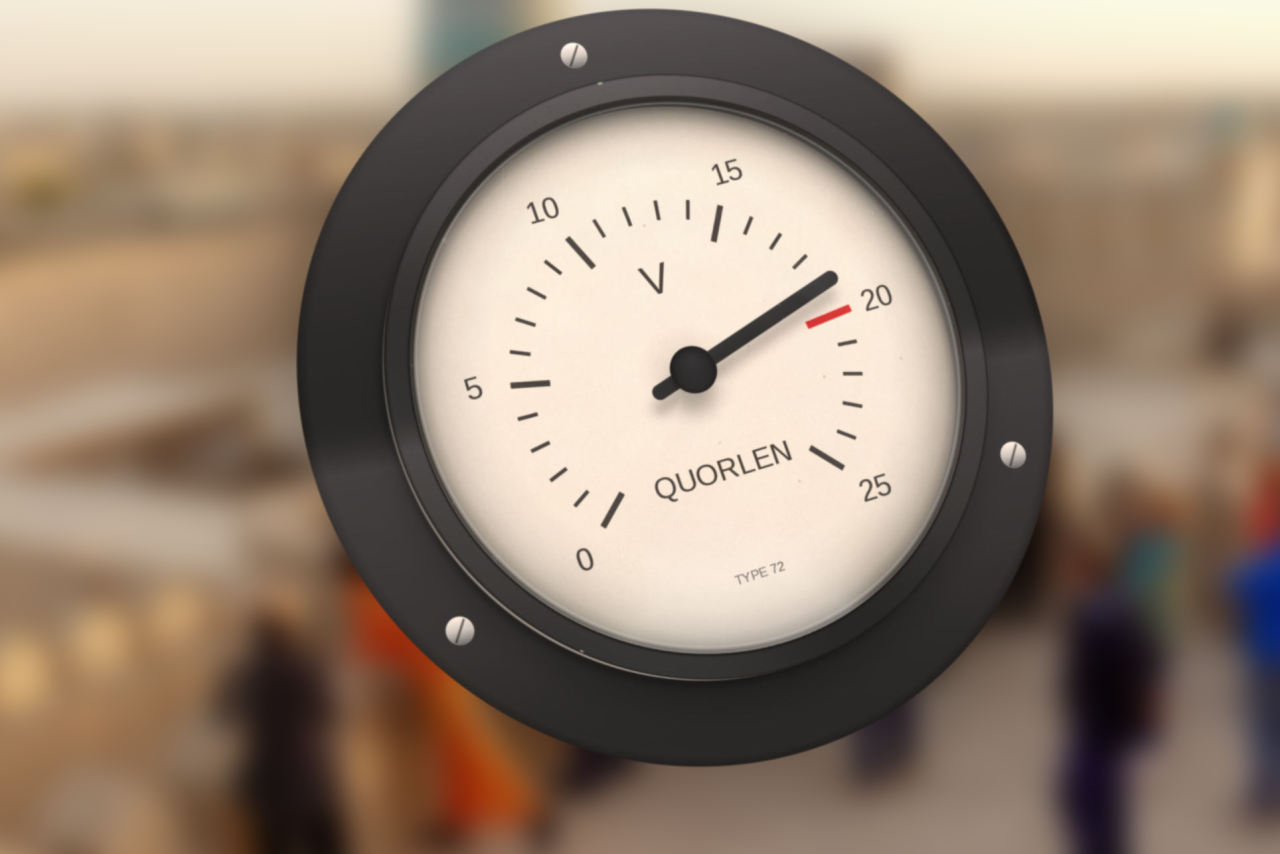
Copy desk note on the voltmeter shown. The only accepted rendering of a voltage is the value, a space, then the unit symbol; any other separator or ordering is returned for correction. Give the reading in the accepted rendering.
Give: 19 V
